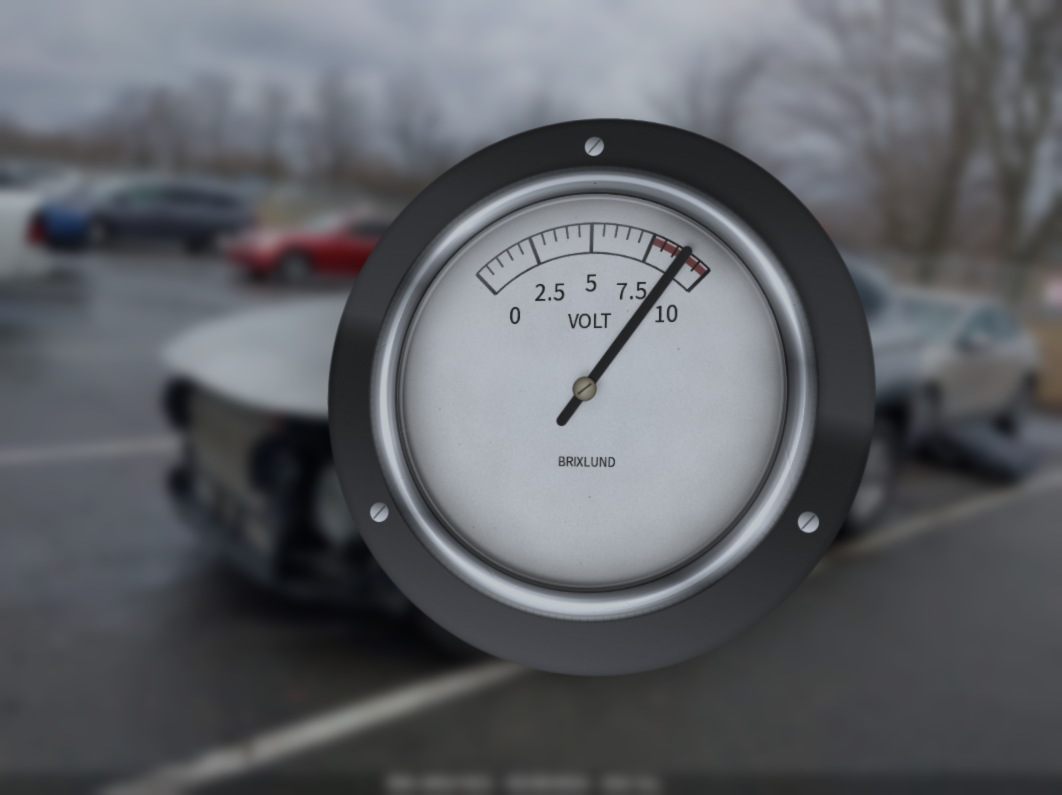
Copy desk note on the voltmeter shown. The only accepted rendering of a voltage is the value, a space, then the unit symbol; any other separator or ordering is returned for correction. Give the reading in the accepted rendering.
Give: 9 V
